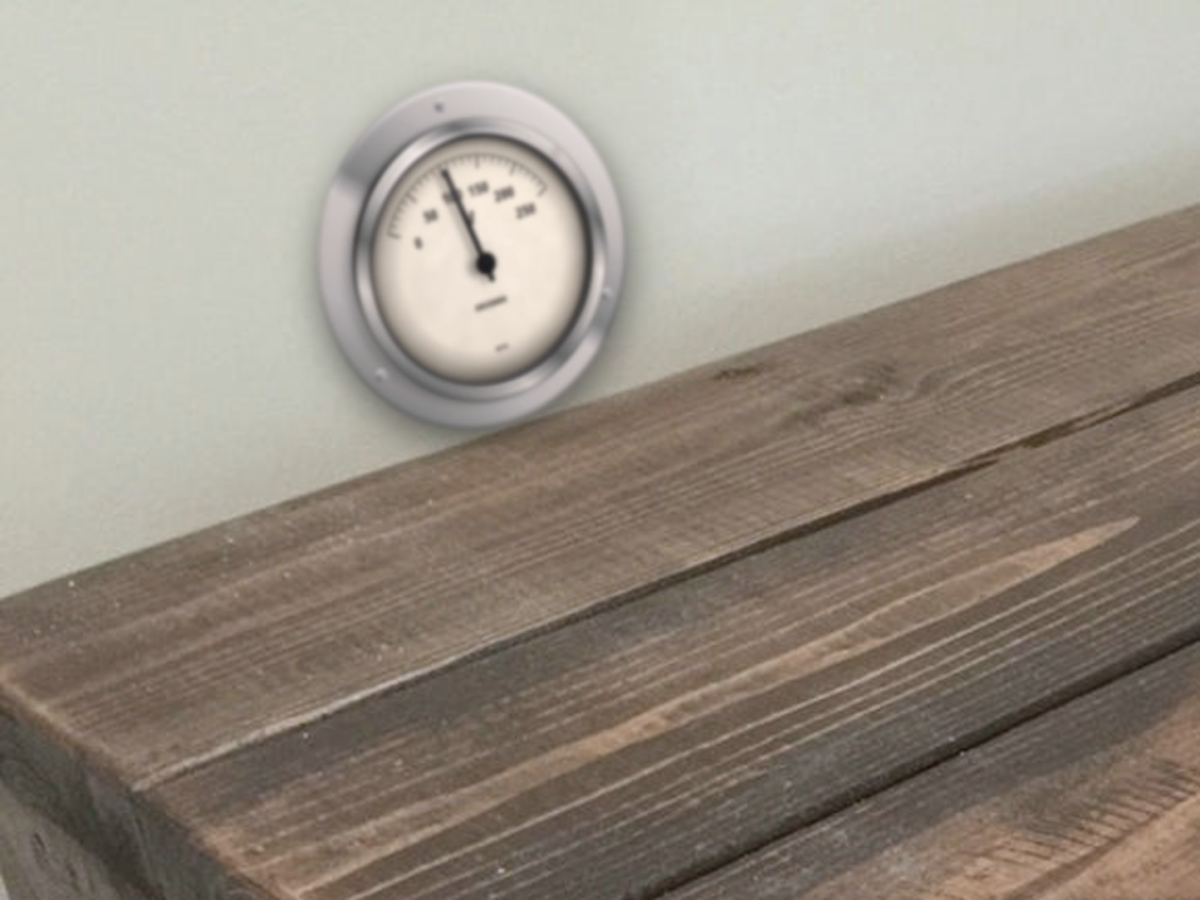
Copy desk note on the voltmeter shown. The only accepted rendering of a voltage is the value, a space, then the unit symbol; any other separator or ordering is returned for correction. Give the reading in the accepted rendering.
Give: 100 V
